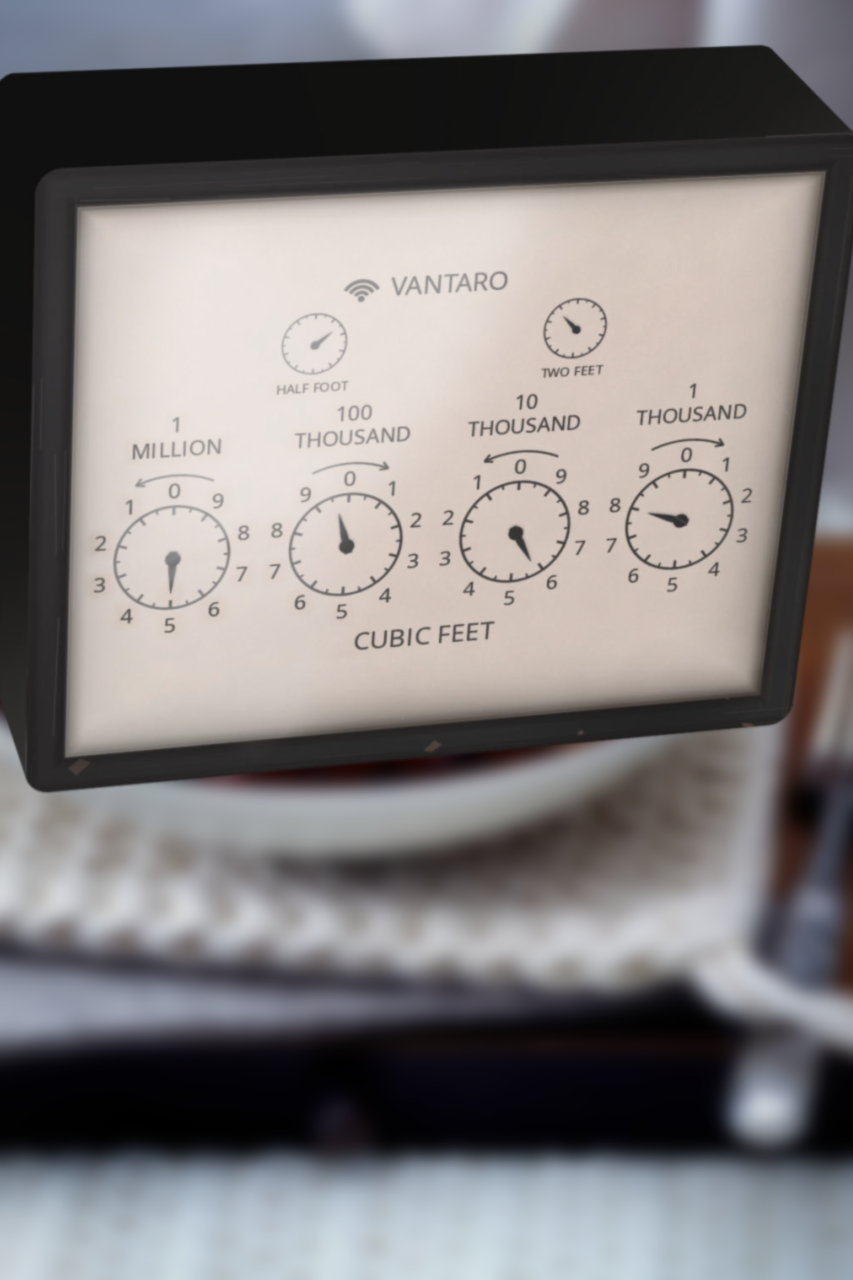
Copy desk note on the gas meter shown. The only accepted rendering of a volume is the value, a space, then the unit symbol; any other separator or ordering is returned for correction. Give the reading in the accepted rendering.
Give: 495800 ft³
